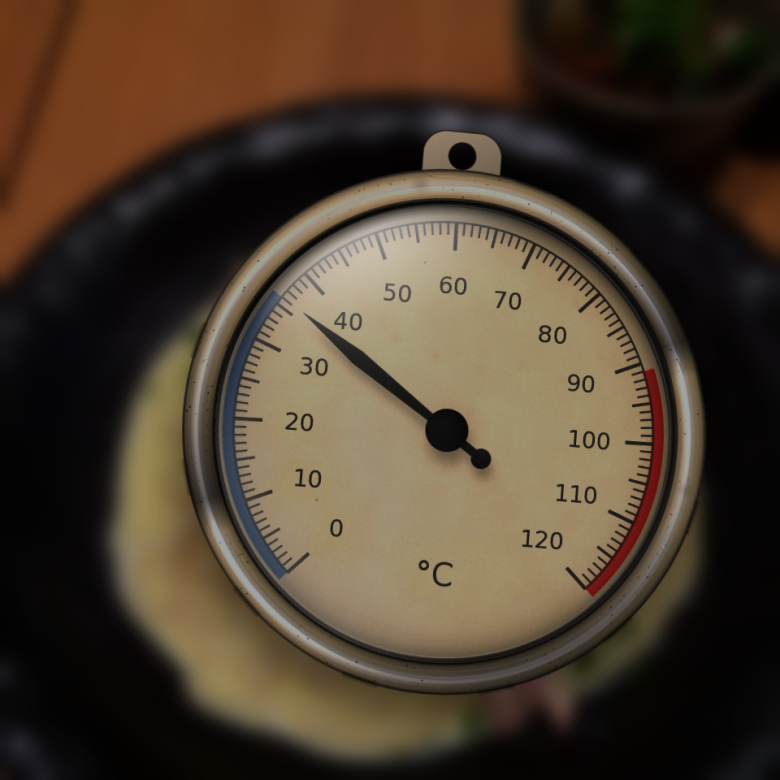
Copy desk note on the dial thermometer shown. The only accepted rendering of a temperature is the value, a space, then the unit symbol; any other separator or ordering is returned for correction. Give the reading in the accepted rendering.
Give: 36 °C
